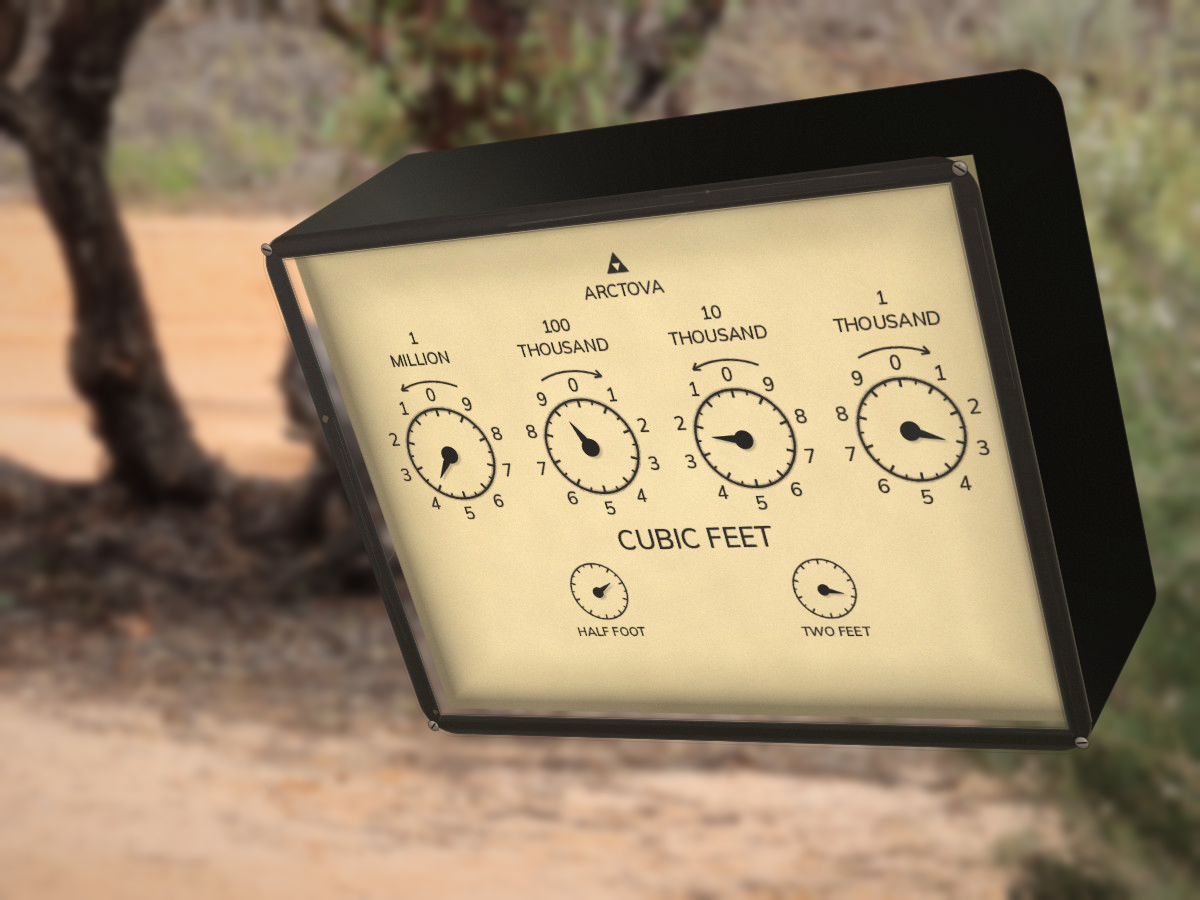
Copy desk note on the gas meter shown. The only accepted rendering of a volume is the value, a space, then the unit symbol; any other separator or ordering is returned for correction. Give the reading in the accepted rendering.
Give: 392300 ft³
